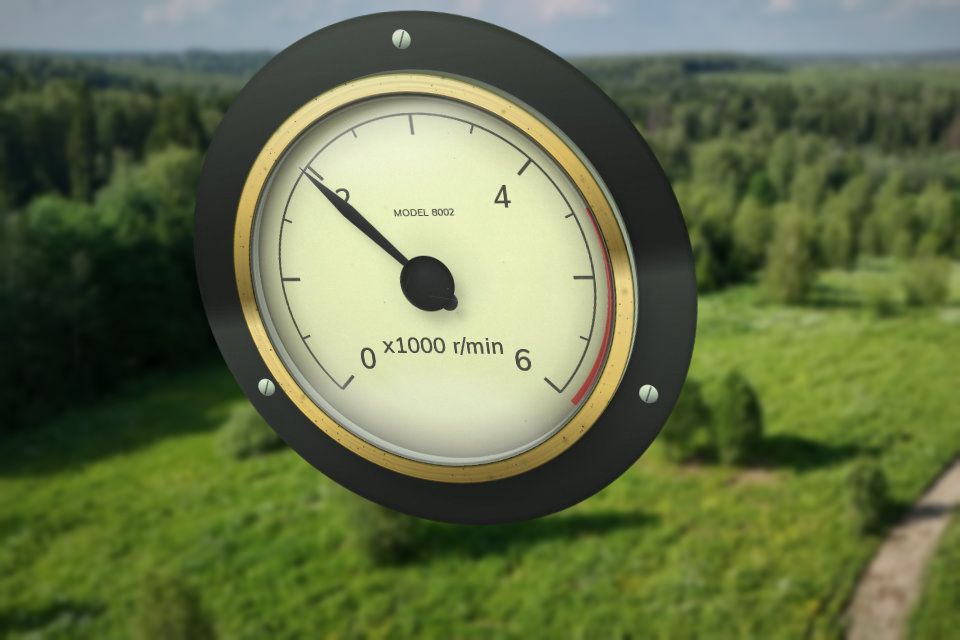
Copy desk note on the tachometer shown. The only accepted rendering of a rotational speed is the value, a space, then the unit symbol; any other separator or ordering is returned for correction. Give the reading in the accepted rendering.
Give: 2000 rpm
